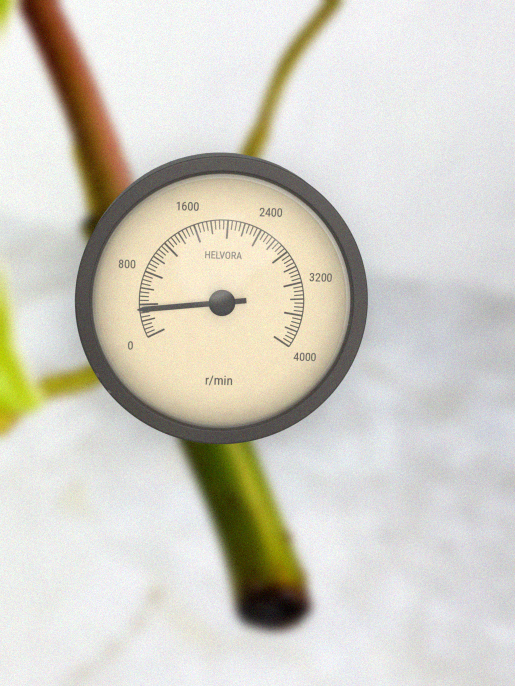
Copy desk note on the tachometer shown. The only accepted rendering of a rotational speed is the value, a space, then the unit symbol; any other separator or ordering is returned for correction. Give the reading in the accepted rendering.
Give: 350 rpm
